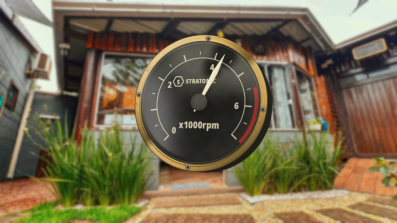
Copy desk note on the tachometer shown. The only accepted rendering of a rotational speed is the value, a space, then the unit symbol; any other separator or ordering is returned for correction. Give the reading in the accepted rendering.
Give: 4250 rpm
